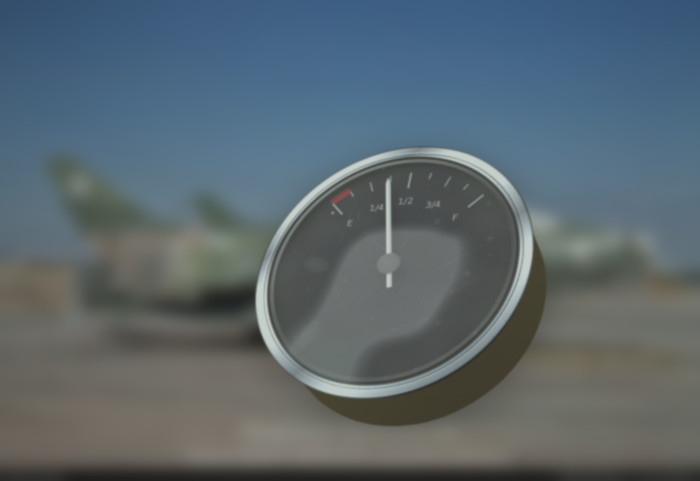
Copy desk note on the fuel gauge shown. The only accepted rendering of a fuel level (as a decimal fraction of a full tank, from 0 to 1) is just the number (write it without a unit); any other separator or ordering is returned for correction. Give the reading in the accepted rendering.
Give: 0.375
